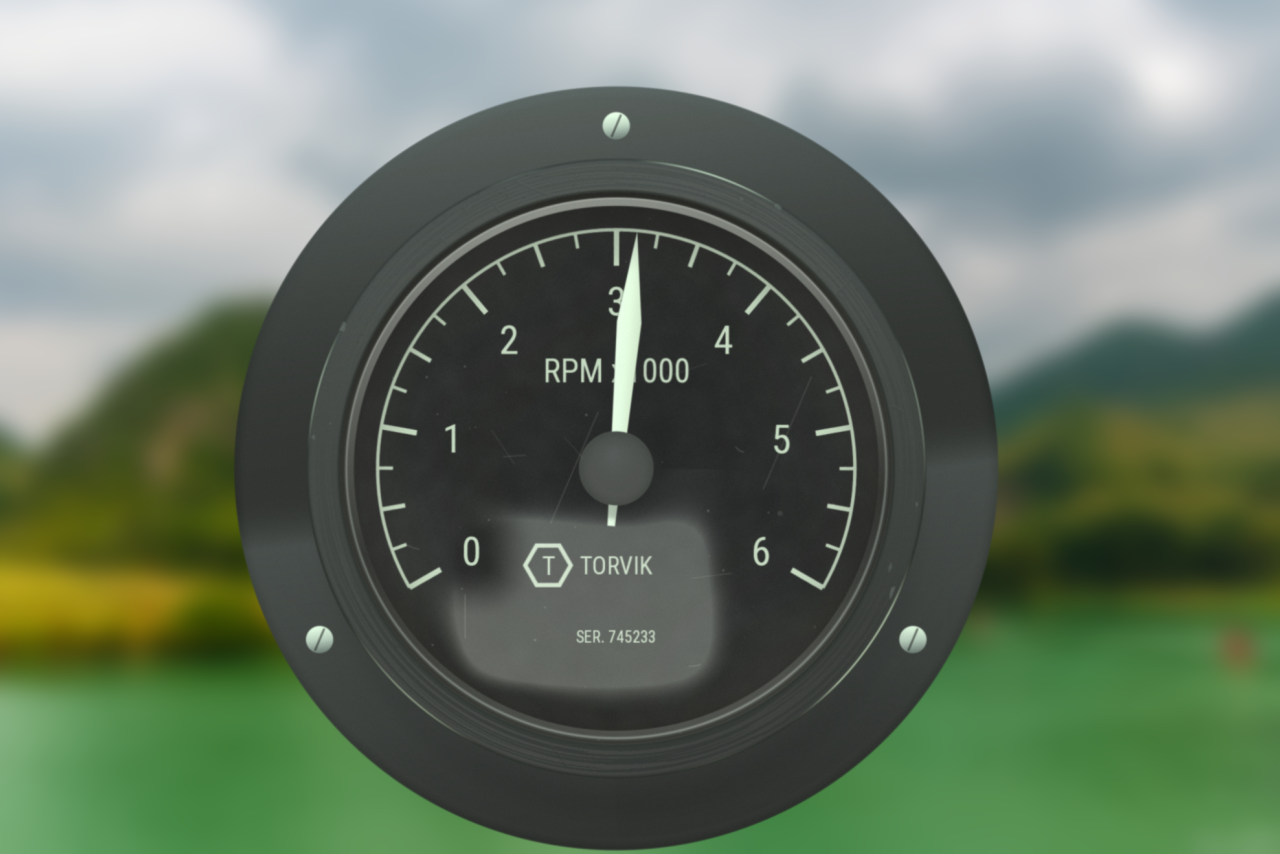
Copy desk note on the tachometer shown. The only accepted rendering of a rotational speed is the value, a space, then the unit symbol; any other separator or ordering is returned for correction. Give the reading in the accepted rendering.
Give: 3125 rpm
